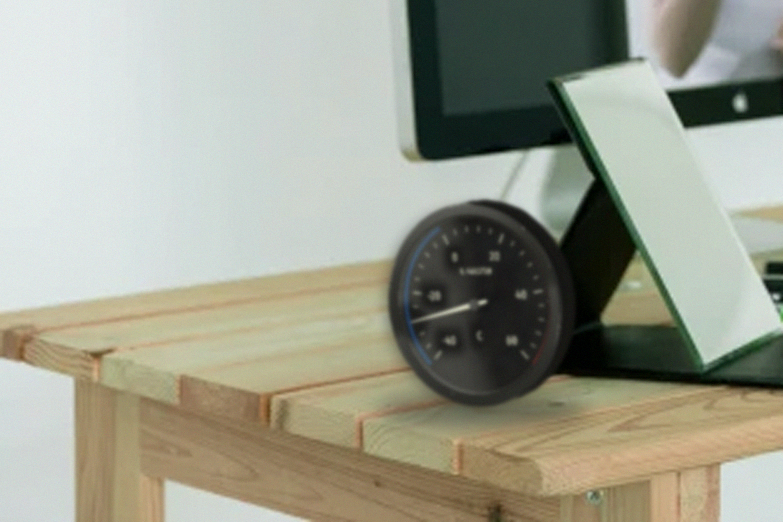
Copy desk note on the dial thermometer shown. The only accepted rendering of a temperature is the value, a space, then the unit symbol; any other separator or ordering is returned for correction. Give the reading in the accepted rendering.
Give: -28 °C
